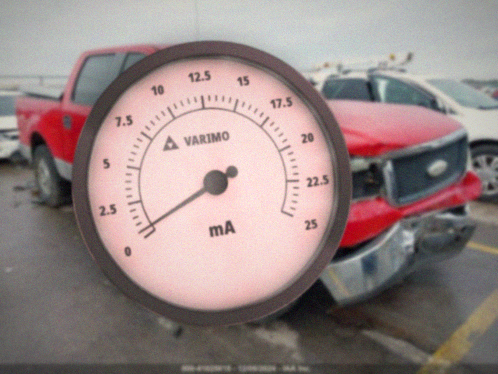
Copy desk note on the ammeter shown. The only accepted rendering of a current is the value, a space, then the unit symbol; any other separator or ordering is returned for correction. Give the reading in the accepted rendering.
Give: 0.5 mA
